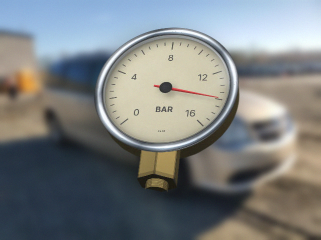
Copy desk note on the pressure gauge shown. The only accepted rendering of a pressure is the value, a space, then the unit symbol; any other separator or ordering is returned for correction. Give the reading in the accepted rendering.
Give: 14 bar
